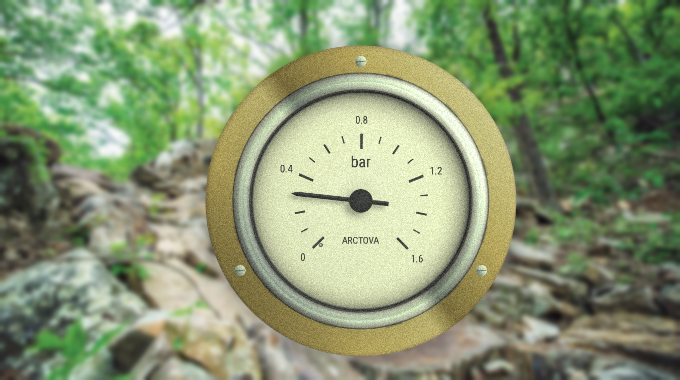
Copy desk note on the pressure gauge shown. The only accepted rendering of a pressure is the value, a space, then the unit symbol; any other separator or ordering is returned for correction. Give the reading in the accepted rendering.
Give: 0.3 bar
